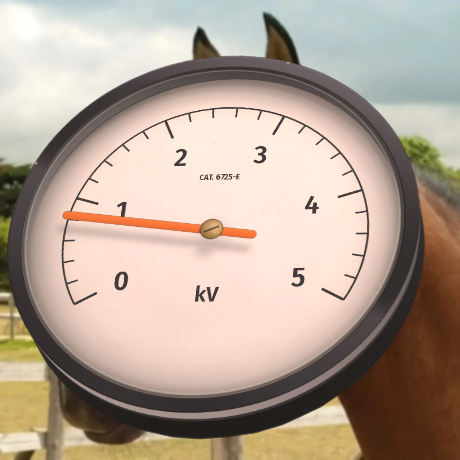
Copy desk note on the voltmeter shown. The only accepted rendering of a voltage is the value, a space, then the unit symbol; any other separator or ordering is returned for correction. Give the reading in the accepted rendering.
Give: 0.8 kV
